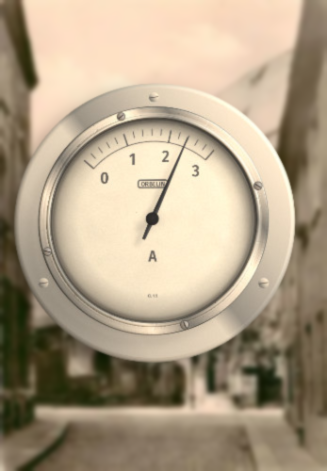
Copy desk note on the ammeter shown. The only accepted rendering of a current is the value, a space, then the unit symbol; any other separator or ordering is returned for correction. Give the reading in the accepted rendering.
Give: 2.4 A
